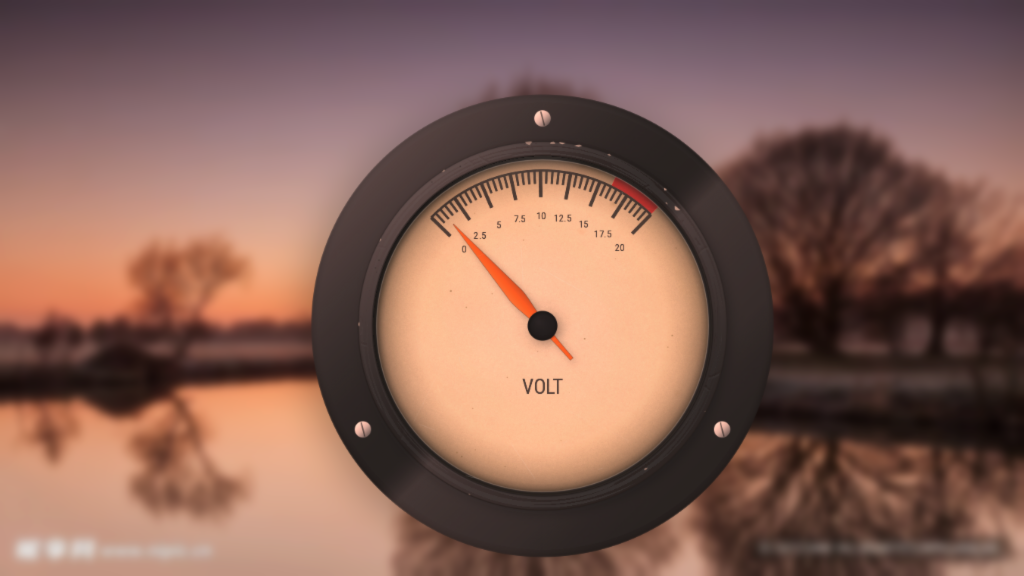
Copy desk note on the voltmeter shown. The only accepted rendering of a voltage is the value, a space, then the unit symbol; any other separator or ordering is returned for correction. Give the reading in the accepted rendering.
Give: 1 V
